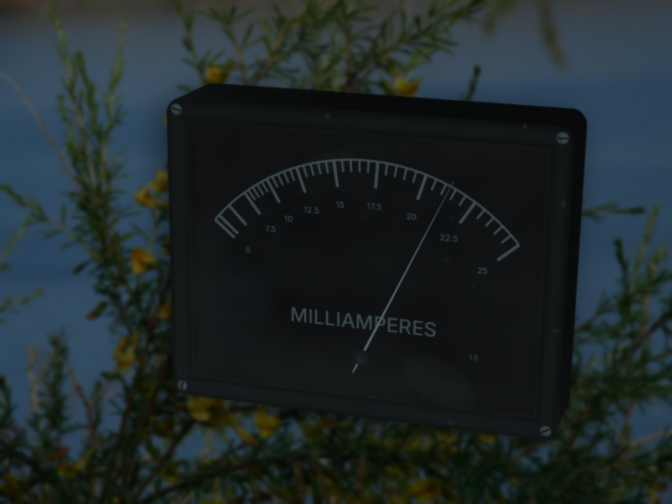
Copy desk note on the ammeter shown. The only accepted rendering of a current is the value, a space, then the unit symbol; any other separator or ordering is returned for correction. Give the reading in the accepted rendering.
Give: 21.25 mA
